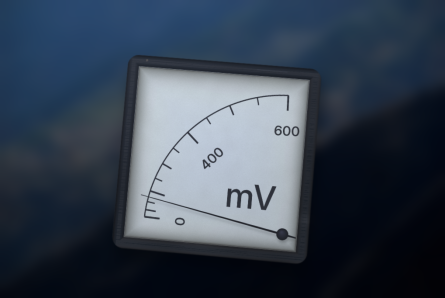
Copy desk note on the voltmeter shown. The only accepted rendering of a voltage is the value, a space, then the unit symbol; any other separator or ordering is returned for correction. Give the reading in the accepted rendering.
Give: 175 mV
